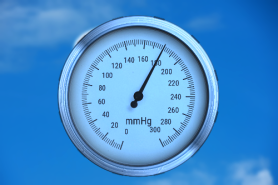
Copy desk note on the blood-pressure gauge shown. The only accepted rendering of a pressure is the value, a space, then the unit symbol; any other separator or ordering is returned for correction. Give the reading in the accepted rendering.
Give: 180 mmHg
